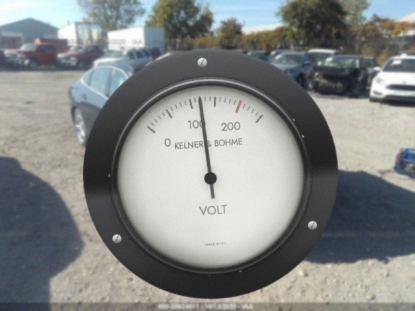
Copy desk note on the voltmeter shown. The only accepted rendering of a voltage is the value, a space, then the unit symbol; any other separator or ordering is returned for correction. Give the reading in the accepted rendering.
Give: 120 V
